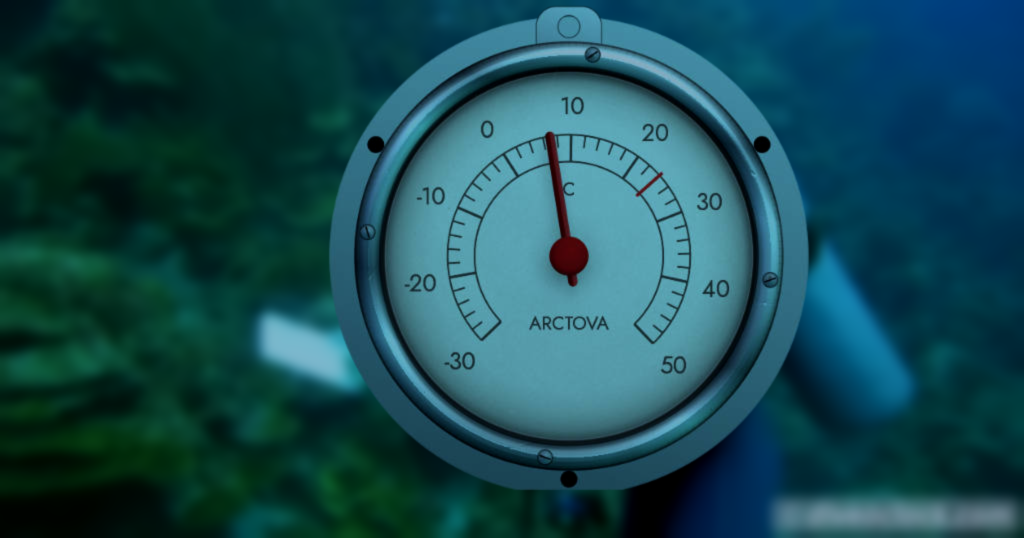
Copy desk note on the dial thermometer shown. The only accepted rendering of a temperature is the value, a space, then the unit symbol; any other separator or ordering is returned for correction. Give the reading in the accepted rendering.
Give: 7 °C
